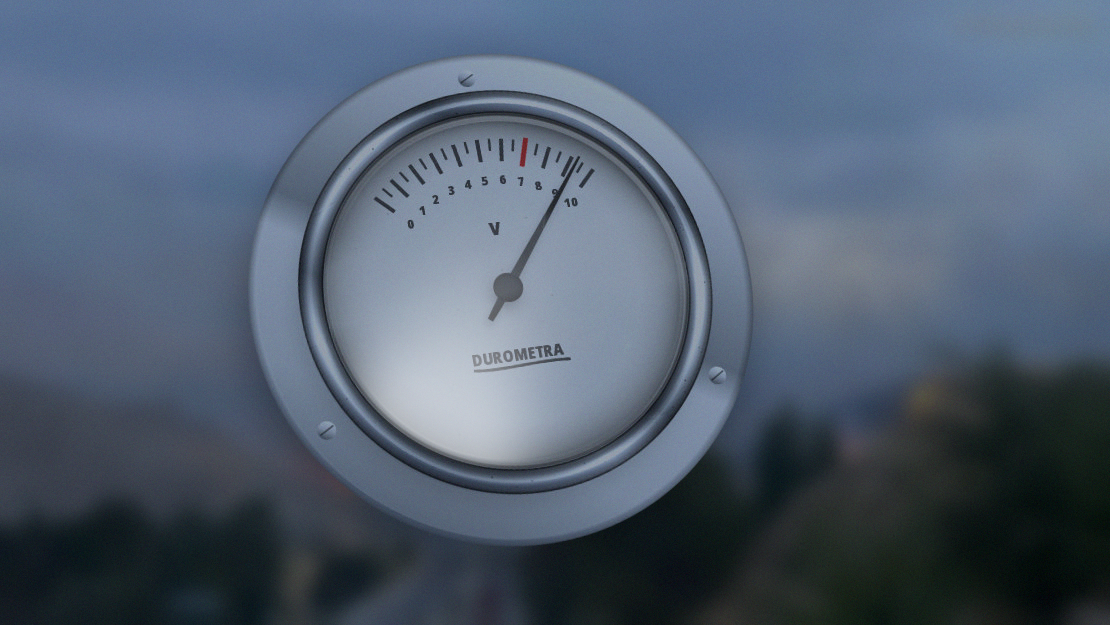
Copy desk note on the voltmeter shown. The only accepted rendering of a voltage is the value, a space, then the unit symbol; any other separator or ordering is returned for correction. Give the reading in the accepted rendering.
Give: 9.25 V
